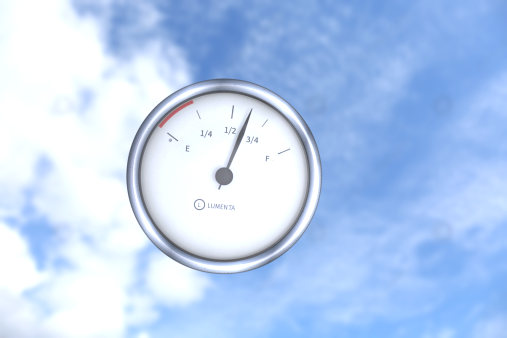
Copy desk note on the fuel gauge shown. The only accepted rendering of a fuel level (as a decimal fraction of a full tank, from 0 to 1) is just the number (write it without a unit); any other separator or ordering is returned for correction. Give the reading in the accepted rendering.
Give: 0.625
